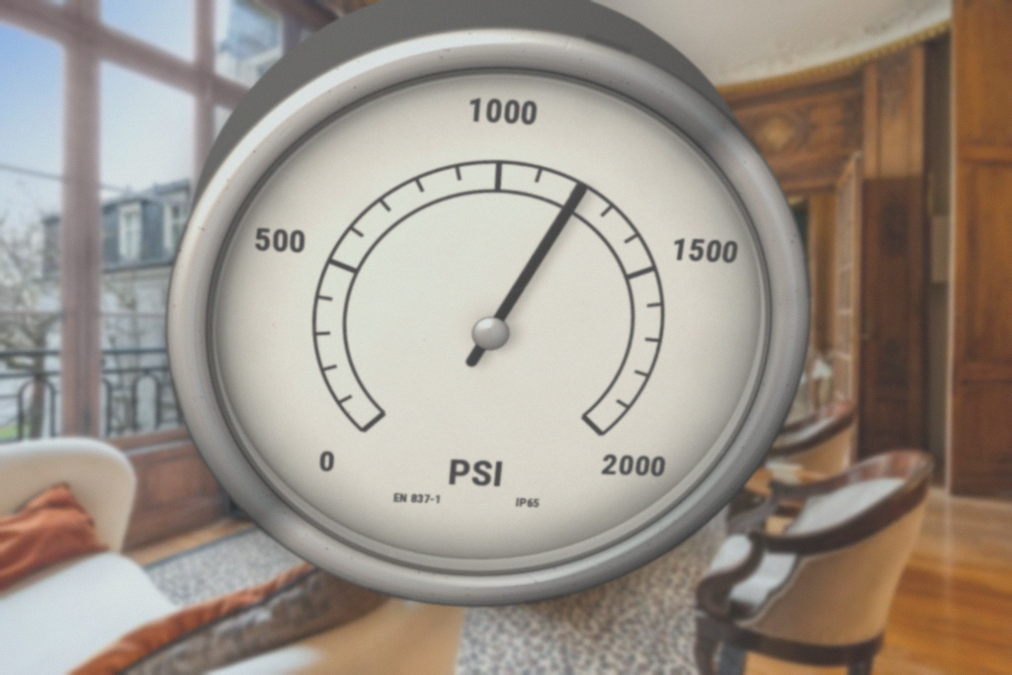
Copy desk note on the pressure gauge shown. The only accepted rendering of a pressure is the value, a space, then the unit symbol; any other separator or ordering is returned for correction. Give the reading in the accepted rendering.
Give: 1200 psi
